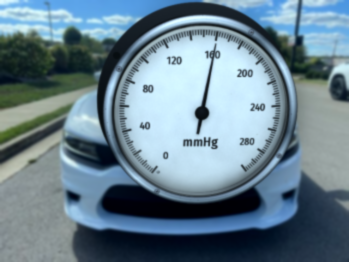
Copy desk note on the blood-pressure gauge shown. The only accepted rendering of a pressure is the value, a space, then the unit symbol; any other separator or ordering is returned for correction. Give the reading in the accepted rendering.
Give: 160 mmHg
